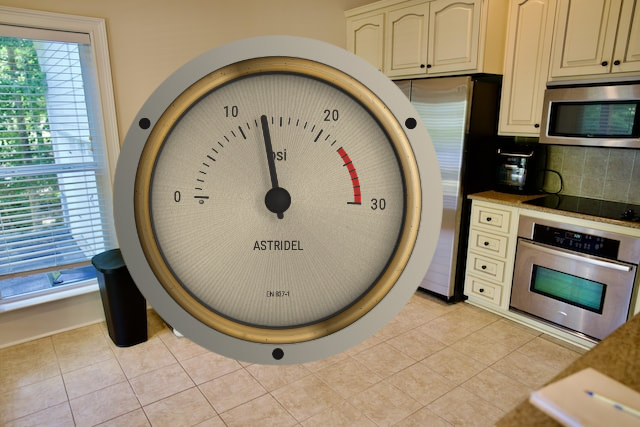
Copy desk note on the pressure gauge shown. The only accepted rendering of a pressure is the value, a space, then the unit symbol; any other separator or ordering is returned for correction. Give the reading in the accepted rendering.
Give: 13 psi
